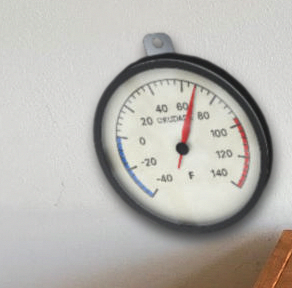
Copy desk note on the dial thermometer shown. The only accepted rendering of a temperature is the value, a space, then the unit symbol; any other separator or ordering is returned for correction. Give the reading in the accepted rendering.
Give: 68 °F
